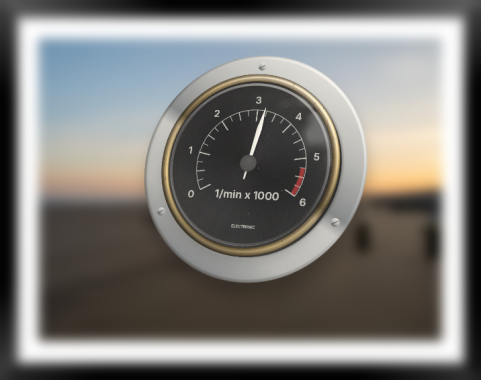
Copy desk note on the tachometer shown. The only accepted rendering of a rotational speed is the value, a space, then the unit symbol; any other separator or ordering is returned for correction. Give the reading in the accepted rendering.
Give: 3250 rpm
